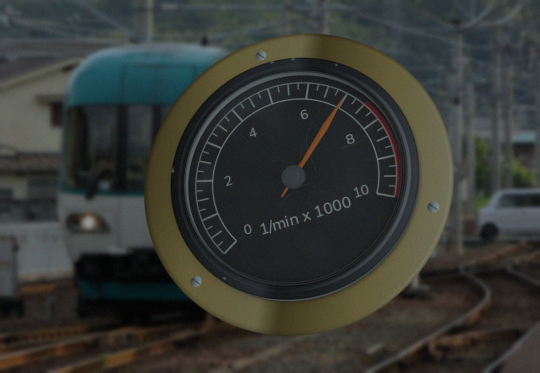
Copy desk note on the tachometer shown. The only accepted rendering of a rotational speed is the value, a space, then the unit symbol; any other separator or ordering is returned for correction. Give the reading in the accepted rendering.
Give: 7000 rpm
